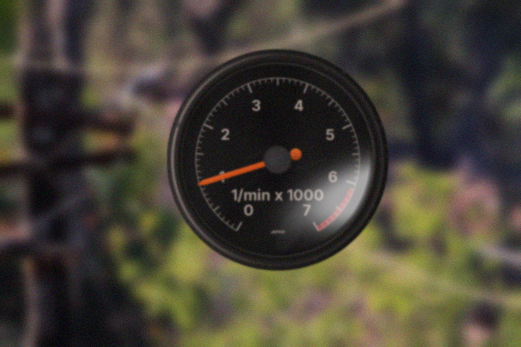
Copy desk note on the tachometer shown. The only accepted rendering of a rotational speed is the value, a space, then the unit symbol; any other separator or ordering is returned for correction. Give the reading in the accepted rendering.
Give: 1000 rpm
